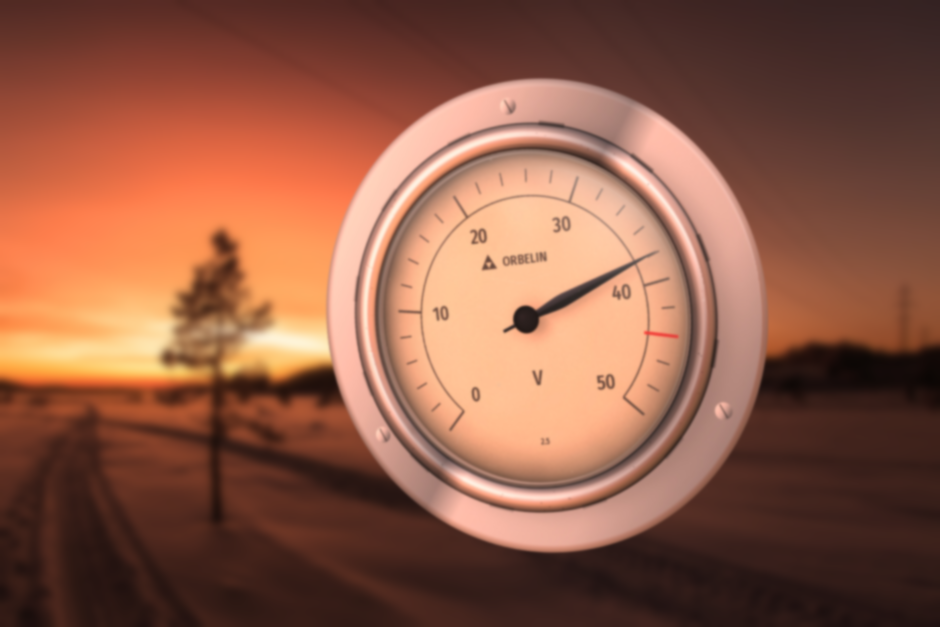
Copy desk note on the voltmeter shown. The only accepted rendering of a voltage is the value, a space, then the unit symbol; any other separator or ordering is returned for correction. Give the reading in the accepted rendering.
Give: 38 V
